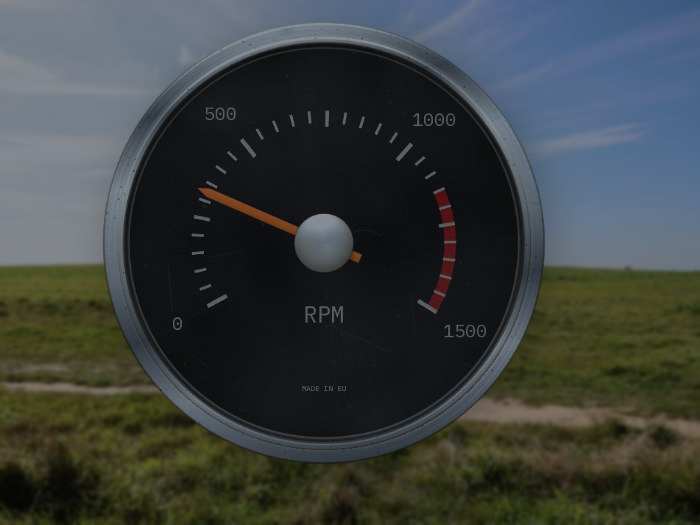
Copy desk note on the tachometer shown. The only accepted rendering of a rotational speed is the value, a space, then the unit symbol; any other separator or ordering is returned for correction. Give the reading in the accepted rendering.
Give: 325 rpm
